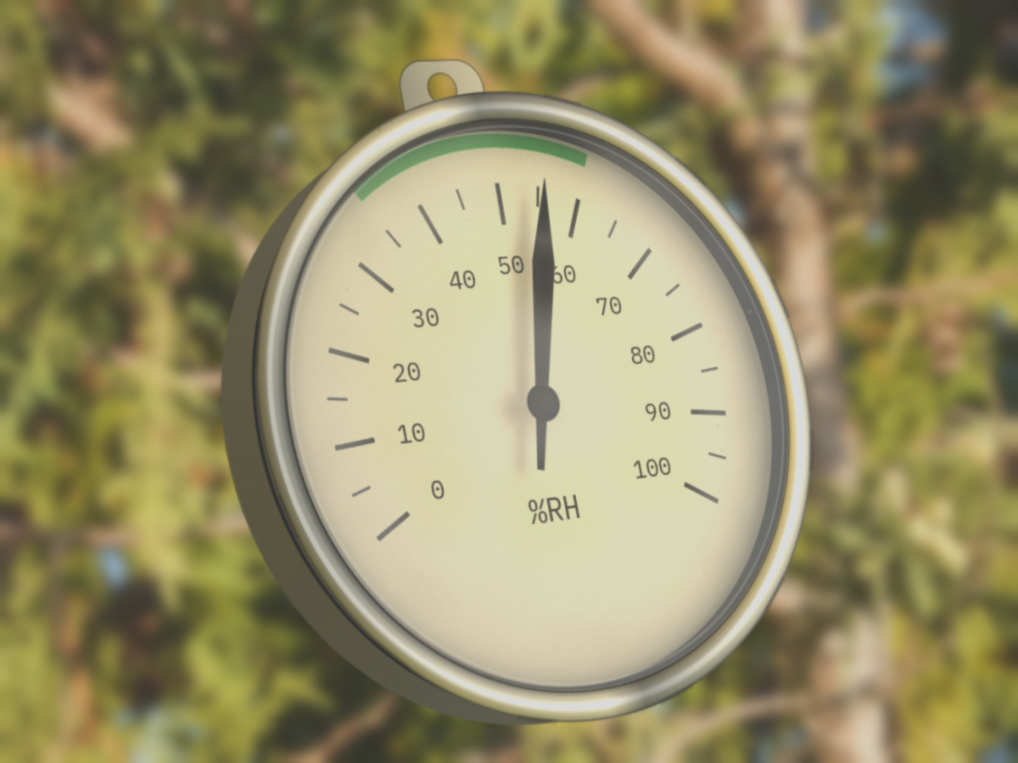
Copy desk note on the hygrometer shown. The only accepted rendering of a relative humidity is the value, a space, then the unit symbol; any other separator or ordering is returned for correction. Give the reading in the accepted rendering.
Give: 55 %
